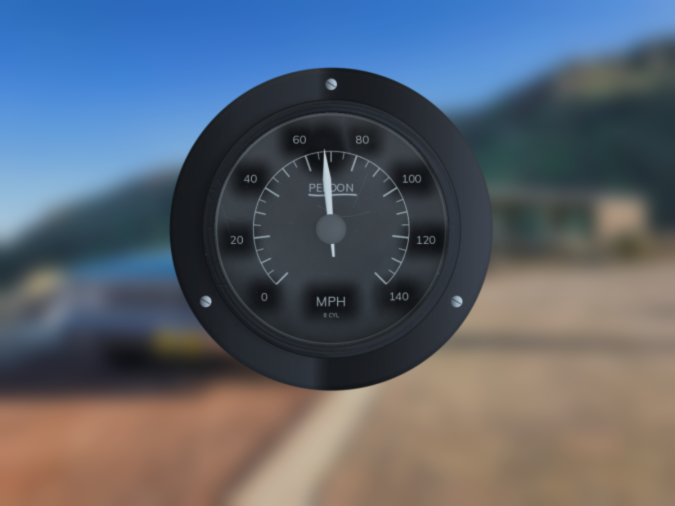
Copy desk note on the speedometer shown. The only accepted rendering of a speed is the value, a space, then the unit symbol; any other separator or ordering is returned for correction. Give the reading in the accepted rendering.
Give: 67.5 mph
